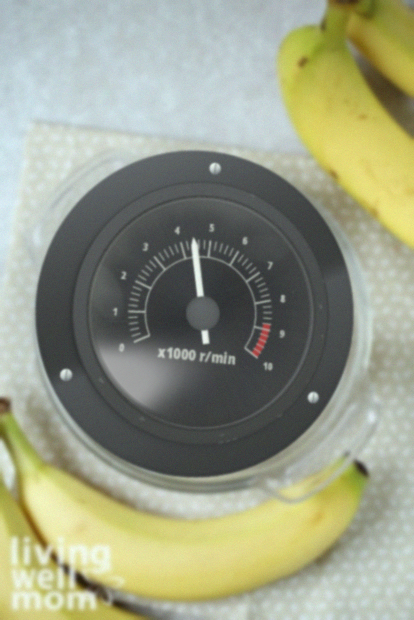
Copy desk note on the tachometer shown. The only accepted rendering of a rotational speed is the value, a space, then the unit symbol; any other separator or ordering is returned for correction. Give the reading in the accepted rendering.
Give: 4400 rpm
